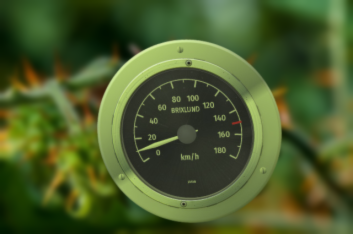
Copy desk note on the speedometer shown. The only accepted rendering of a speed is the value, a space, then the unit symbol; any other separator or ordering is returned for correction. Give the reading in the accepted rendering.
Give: 10 km/h
